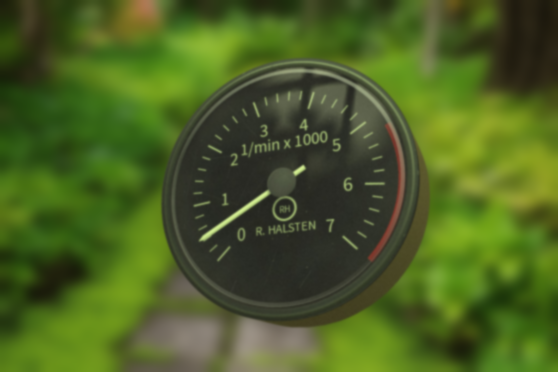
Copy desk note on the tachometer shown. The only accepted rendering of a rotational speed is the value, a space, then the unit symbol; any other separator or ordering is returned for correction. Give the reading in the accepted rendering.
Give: 400 rpm
